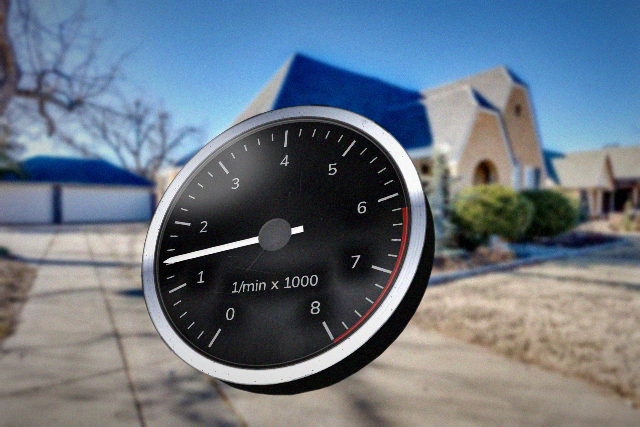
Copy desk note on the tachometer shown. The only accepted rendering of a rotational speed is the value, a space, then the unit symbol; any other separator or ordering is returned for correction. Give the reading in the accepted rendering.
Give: 1400 rpm
